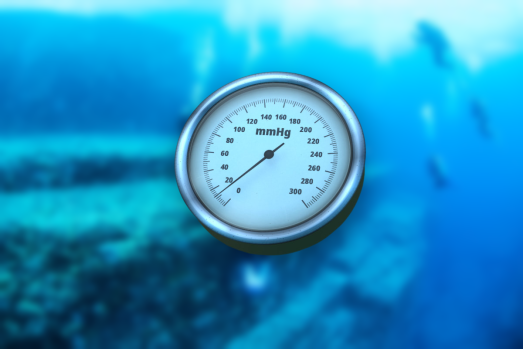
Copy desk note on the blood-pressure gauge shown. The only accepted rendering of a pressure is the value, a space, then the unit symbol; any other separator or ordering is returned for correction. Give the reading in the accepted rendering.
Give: 10 mmHg
